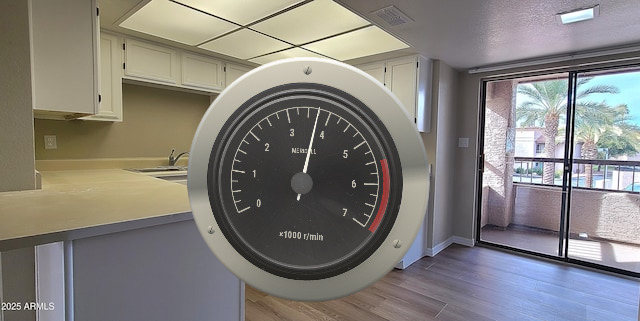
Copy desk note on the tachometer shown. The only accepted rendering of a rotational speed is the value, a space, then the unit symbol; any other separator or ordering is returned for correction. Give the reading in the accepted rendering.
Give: 3750 rpm
